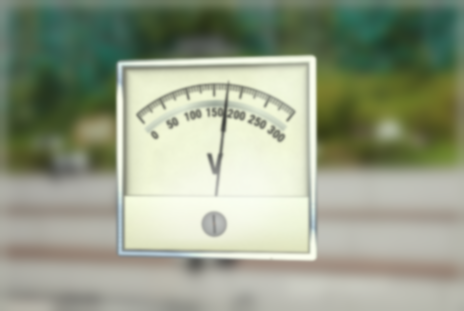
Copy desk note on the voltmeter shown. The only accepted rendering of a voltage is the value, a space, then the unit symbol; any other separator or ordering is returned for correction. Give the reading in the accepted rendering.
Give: 175 V
